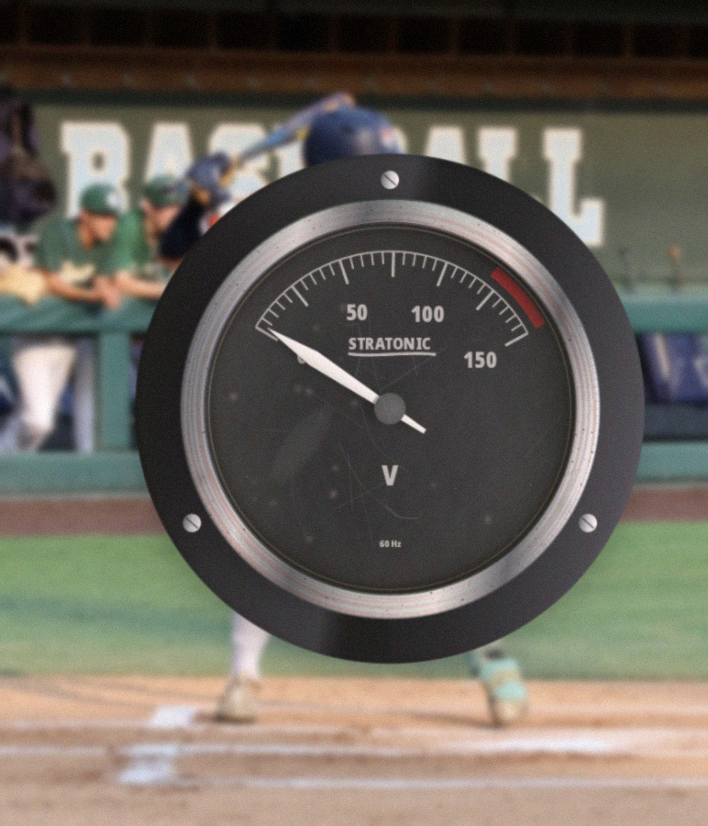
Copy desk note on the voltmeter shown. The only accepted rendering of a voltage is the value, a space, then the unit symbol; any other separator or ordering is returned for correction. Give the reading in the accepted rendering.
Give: 2.5 V
